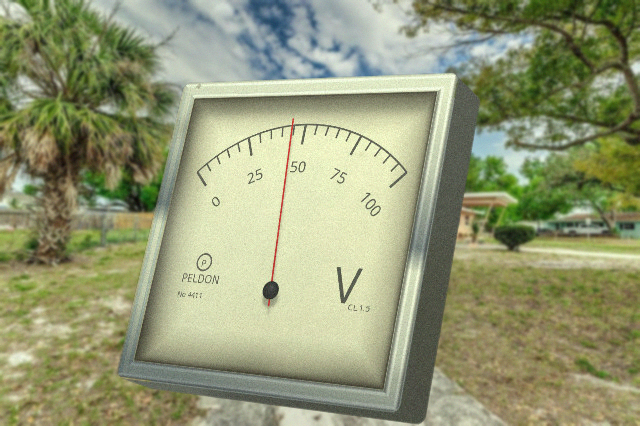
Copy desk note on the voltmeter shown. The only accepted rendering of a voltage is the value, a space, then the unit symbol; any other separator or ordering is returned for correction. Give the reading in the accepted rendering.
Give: 45 V
